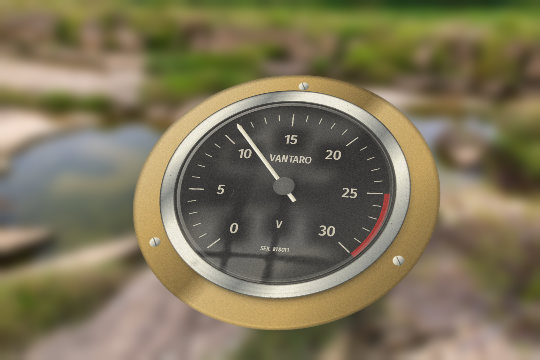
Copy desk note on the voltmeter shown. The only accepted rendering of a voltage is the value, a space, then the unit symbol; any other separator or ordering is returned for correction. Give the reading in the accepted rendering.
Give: 11 V
